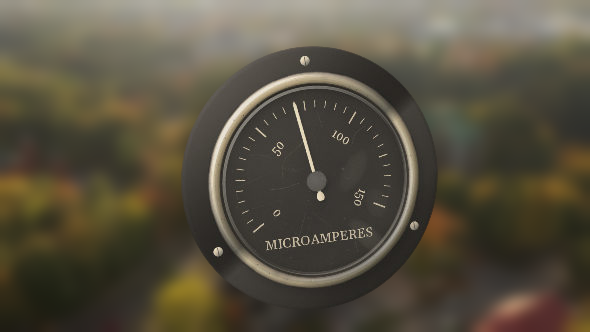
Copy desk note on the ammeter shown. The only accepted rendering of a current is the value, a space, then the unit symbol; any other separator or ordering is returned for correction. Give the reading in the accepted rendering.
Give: 70 µA
